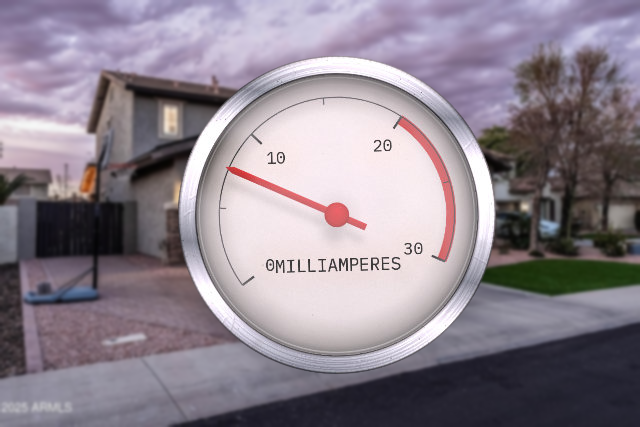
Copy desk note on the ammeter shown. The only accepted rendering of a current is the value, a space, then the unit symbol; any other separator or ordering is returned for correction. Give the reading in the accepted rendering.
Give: 7.5 mA
